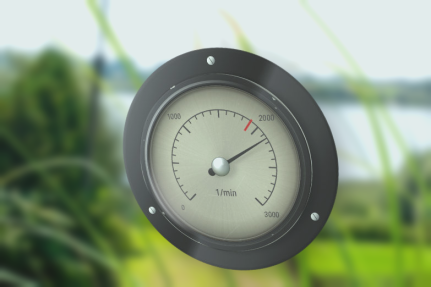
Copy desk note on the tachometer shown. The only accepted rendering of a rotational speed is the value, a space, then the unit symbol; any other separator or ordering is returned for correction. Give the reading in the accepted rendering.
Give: 2150 rpm
